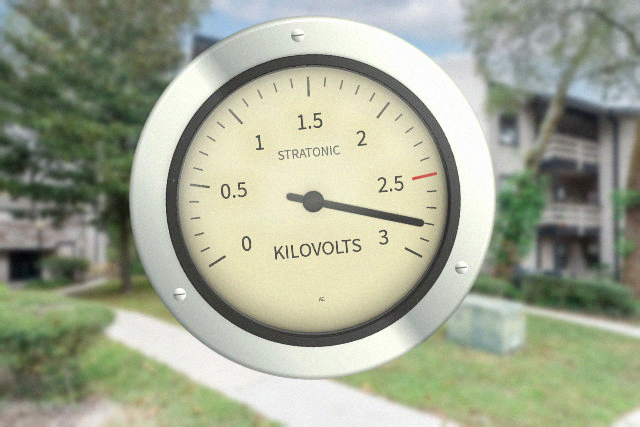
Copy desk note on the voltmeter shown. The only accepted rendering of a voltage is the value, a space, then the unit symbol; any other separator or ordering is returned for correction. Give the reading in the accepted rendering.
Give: 2.8 kV
